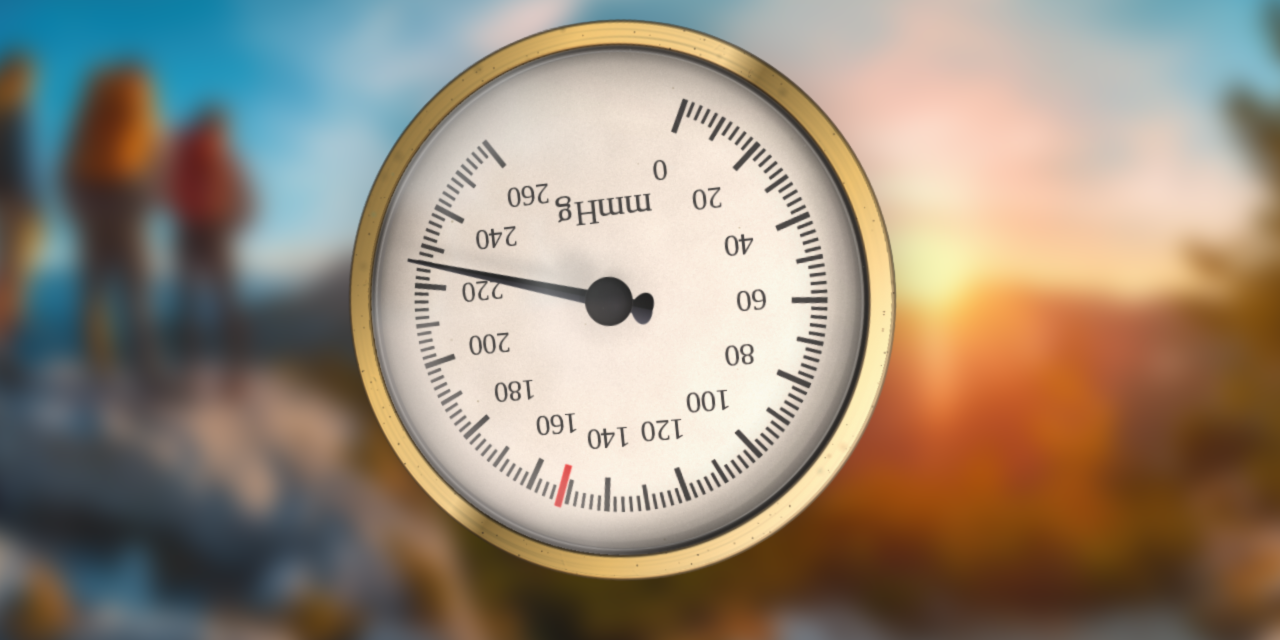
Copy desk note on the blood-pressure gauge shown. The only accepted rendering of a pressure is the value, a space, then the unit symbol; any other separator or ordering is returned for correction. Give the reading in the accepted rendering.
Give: 226 mmHg
